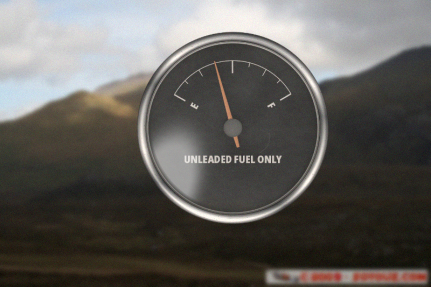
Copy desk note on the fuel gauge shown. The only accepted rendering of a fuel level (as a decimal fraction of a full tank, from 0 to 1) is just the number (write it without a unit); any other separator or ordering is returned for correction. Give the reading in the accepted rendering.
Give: 0.375
